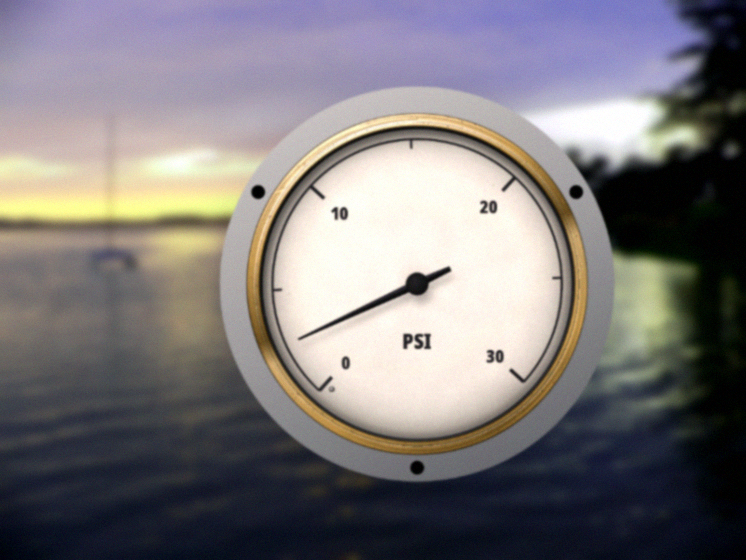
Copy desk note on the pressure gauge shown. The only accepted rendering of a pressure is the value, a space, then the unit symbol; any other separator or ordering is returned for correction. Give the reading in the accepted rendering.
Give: 2.5 psi
